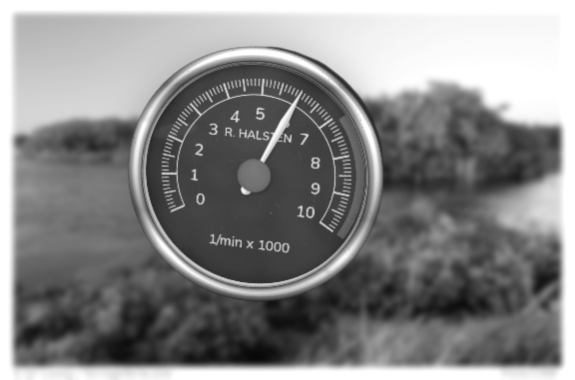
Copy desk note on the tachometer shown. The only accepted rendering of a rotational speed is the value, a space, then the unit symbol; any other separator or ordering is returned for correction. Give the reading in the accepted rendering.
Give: 6000 rpm
